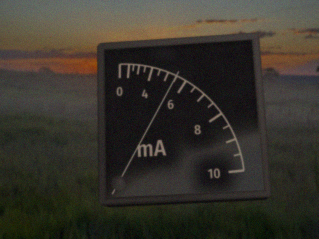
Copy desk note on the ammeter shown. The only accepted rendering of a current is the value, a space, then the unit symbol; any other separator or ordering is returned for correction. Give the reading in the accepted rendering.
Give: 5.5 mA
